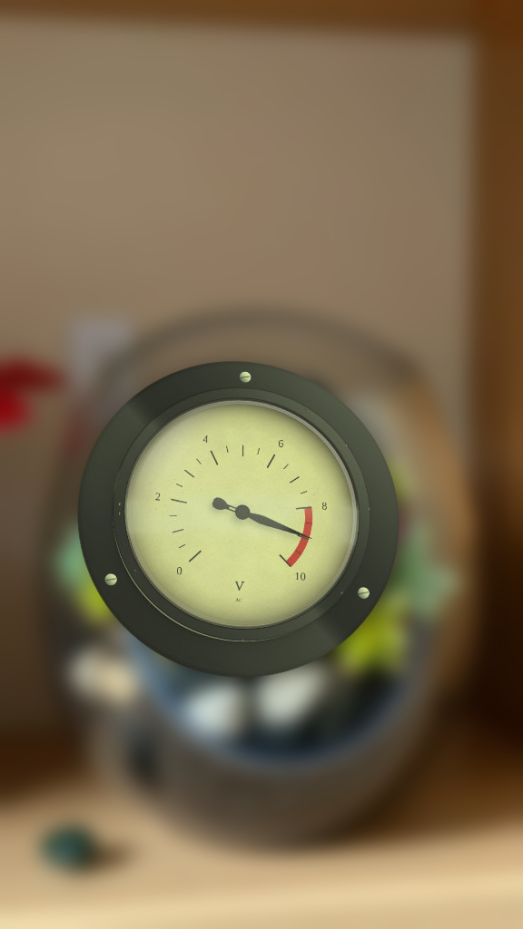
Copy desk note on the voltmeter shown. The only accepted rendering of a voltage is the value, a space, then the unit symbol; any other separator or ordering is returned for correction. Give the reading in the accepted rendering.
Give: 9 V
